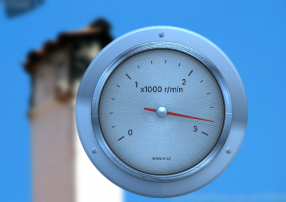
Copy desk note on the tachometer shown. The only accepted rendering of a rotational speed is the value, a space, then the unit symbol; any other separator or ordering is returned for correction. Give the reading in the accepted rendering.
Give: 2800 rpm
